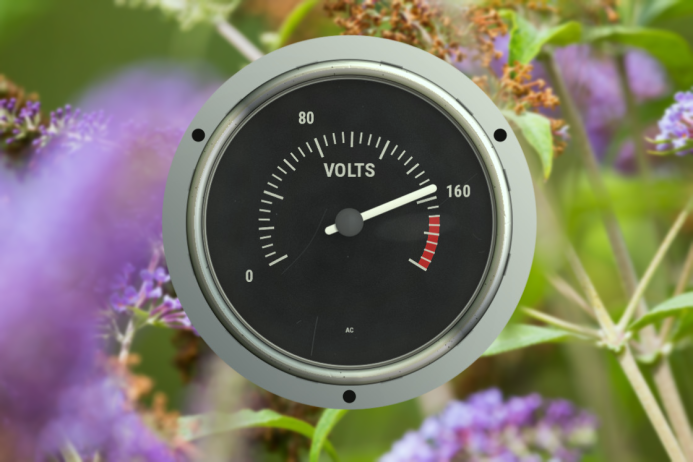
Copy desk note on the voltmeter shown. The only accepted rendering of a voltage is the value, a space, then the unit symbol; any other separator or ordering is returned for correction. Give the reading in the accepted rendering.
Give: 155 V
